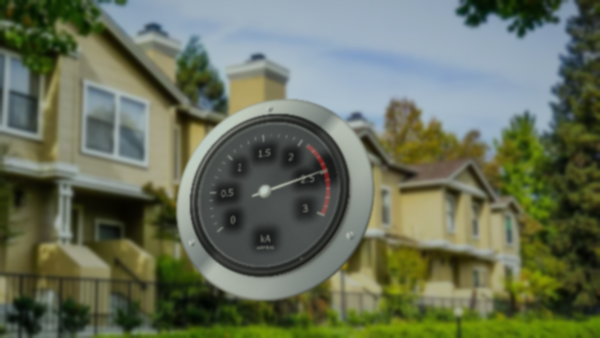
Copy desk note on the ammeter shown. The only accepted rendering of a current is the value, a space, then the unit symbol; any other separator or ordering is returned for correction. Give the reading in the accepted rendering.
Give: 2.5 kA
